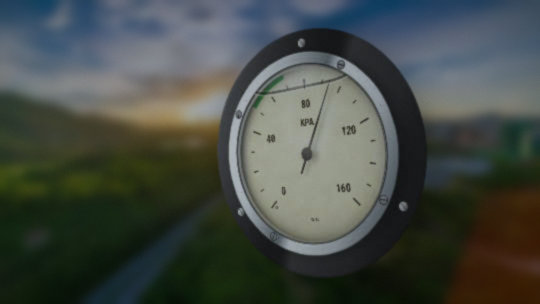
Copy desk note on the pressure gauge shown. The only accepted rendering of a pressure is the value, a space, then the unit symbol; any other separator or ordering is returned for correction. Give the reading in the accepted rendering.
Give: 95 kPa
